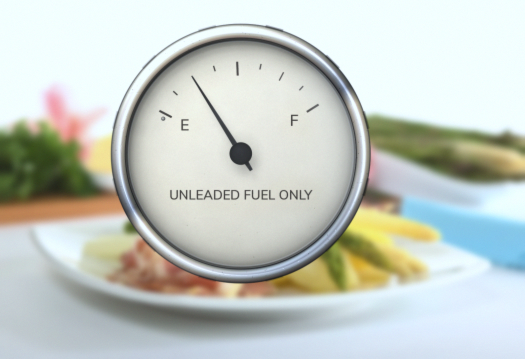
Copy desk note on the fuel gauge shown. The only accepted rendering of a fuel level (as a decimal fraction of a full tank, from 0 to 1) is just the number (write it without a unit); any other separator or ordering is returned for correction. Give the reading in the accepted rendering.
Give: 0.25
